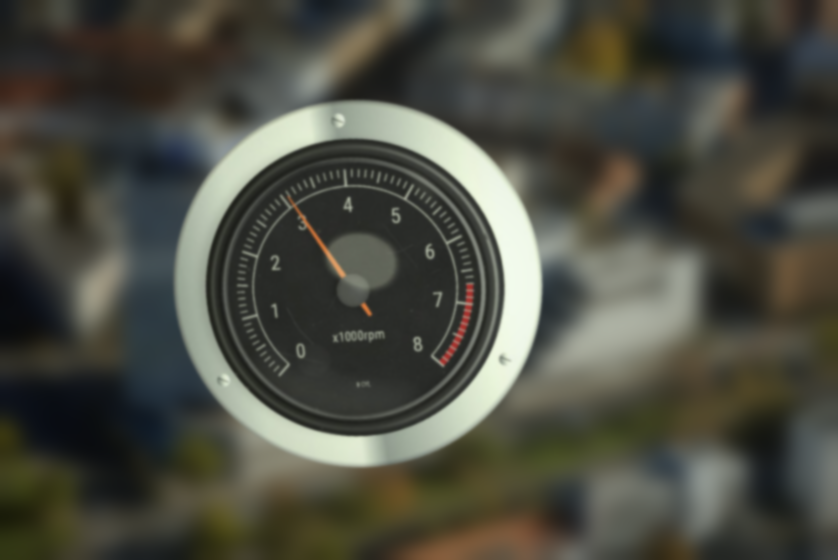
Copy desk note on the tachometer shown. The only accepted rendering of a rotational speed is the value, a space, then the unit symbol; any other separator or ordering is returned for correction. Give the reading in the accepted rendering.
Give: 3100 rpm
